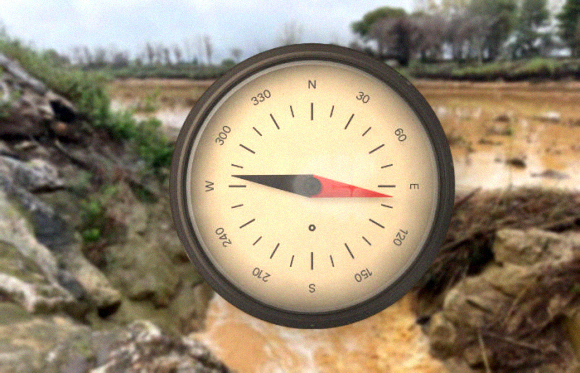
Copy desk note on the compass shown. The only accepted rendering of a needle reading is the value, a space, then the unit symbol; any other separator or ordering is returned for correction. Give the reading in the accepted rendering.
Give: 97.5 °
